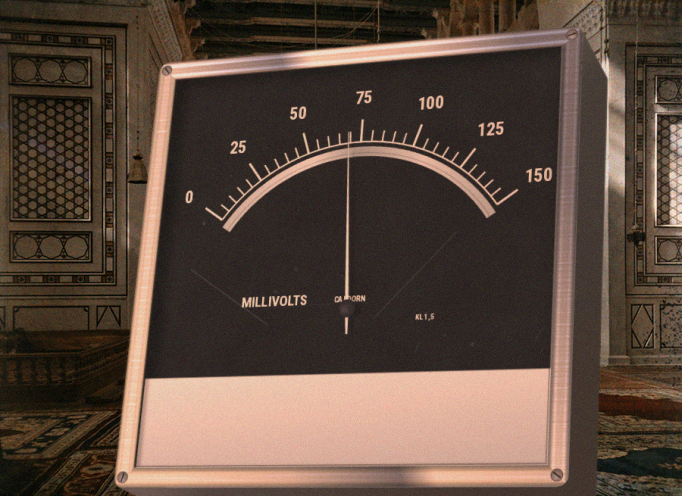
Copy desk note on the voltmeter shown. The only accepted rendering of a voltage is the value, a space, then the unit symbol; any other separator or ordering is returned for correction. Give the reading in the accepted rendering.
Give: 70 mV
